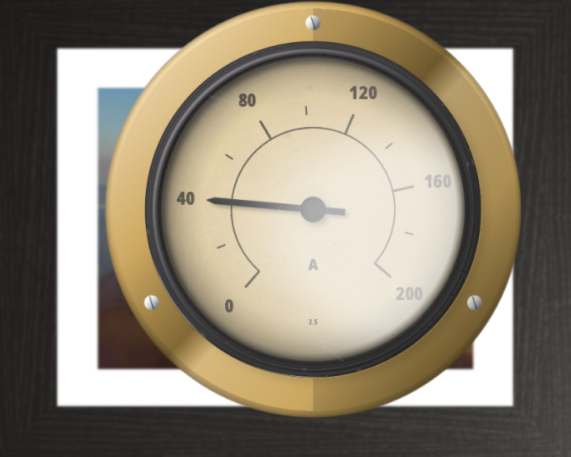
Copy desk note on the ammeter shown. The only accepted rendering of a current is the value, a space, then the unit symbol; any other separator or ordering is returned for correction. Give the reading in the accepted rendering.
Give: 40 A
